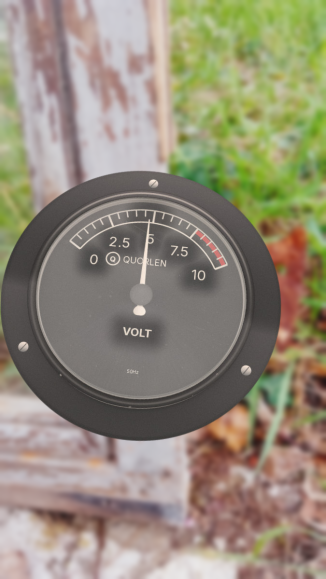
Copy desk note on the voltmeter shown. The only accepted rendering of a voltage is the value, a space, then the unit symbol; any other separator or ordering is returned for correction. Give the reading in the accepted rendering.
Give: 4.75 V
